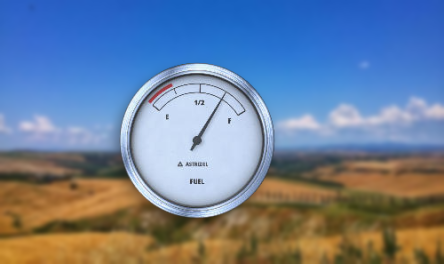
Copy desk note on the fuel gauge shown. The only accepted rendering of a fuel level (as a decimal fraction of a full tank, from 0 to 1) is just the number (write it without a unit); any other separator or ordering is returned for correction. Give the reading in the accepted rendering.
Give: 0.75
